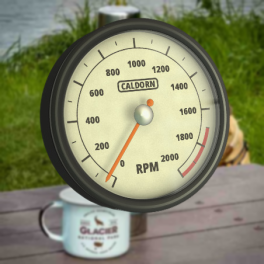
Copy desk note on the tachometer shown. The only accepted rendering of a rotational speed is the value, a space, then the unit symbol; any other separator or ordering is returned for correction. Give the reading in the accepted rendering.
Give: 50 rpm
